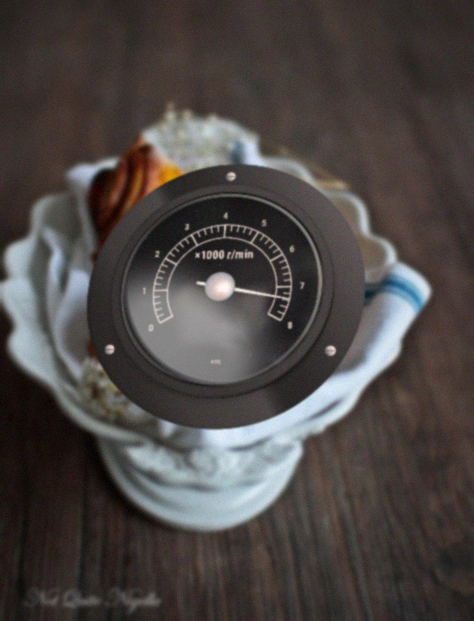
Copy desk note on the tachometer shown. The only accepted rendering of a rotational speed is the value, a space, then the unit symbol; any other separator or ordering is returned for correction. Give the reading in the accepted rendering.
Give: 7400 rpm
